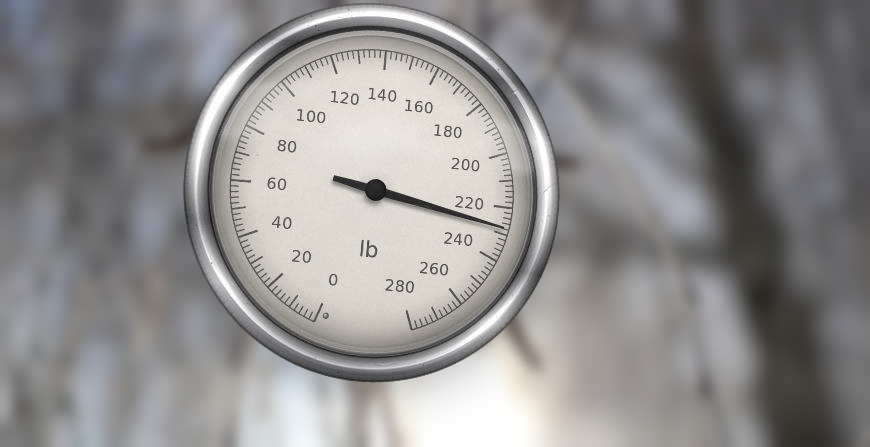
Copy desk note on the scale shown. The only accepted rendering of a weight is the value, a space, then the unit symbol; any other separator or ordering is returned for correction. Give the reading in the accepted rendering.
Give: 228 lb
